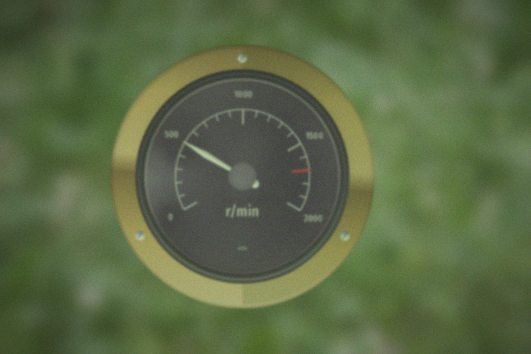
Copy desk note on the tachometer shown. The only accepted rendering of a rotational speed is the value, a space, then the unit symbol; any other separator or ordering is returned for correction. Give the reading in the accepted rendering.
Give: 500 rpm
